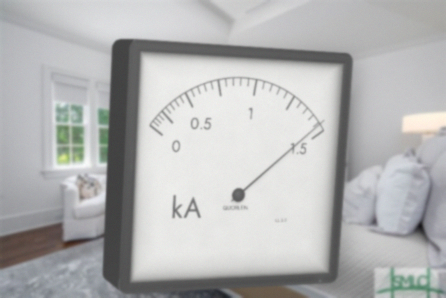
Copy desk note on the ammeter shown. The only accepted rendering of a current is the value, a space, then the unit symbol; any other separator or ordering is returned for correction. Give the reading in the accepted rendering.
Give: 1.45 kA
